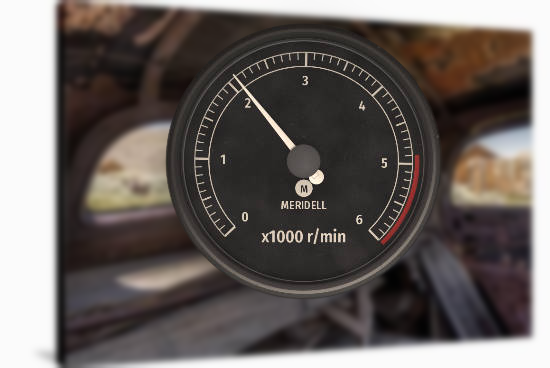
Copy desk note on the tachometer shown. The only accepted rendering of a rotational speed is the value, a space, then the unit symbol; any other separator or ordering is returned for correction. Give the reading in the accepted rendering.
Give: 2100 rpm
